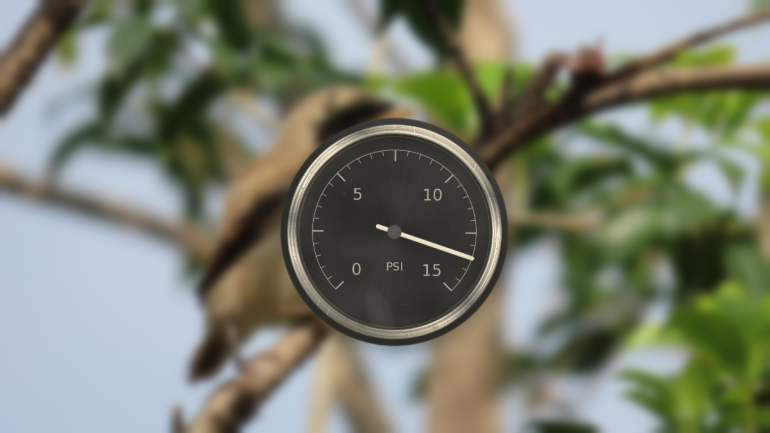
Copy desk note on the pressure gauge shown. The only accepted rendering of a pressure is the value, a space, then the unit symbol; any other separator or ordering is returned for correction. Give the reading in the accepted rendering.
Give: 13.5 psi
